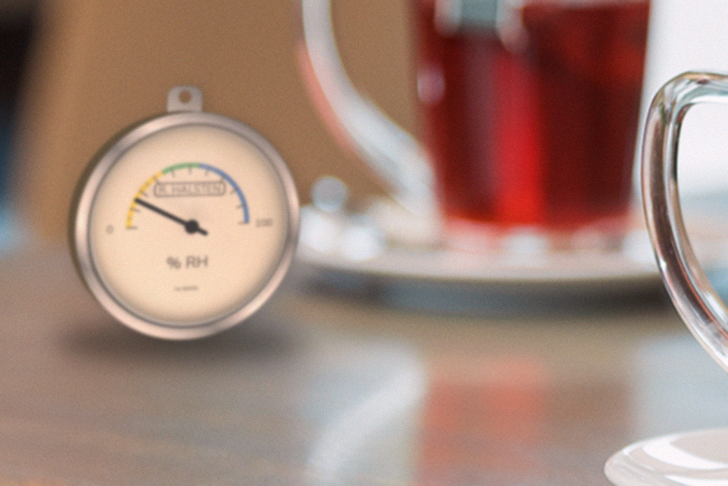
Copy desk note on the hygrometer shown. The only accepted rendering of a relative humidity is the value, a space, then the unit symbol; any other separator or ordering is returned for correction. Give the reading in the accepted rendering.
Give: 15 %
